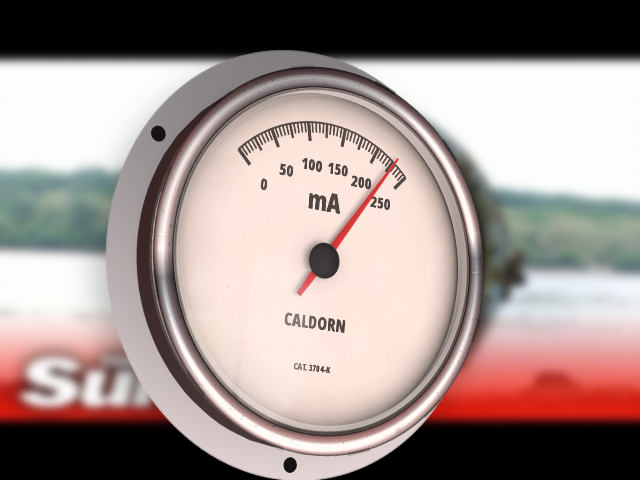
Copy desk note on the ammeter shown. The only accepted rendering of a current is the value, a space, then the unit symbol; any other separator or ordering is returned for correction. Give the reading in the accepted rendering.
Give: 225 mA
